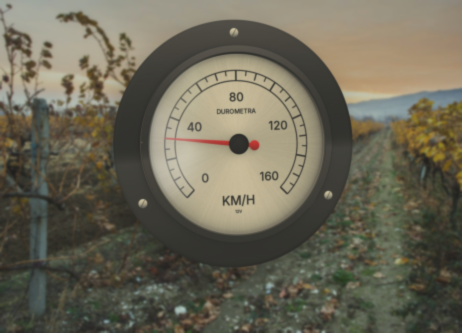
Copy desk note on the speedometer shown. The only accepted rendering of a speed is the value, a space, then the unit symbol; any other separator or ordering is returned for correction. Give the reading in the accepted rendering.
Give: 30 km/h
